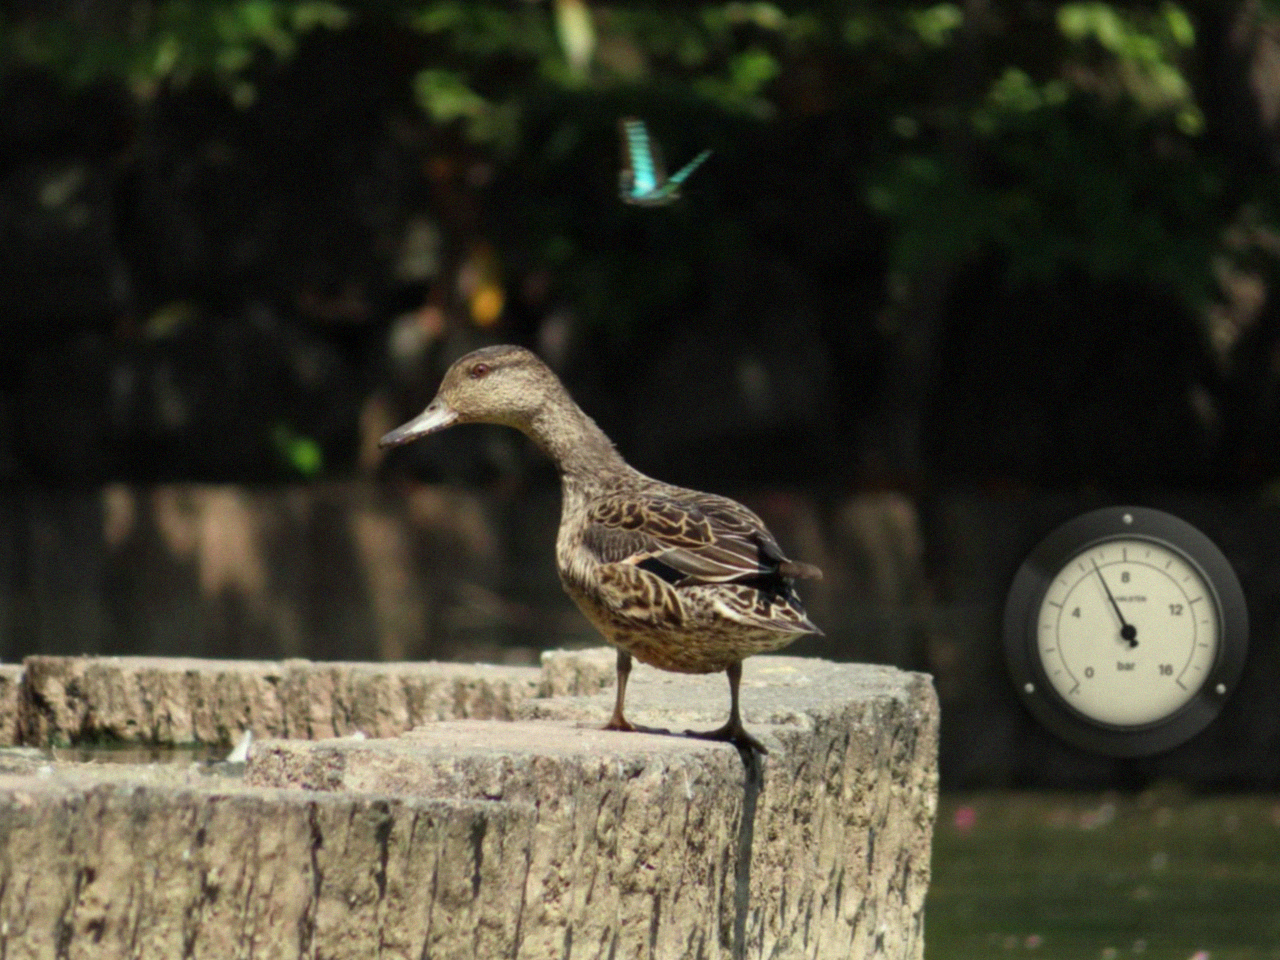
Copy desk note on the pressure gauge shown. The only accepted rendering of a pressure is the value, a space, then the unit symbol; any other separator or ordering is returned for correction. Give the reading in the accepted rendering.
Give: 6.5 bar
